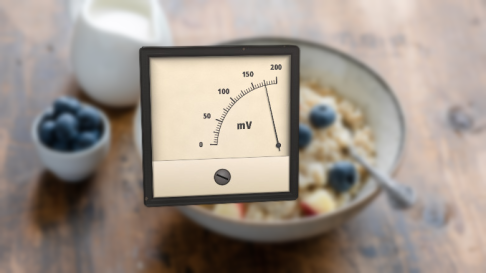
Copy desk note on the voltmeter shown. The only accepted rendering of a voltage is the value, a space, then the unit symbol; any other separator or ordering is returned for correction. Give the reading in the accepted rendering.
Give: 175 mV
